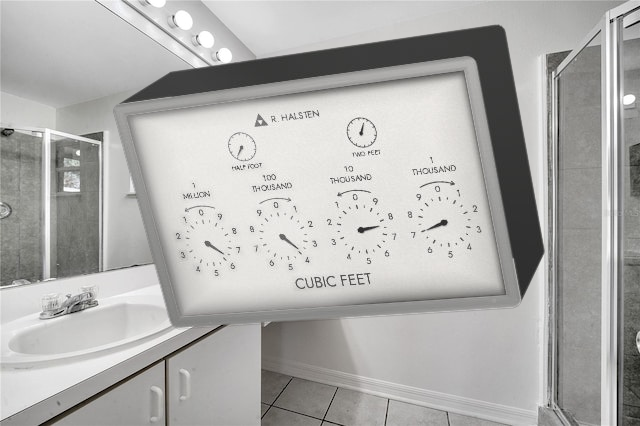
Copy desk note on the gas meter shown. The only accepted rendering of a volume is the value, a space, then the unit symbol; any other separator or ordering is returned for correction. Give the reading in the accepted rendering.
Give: 637700 ft³
